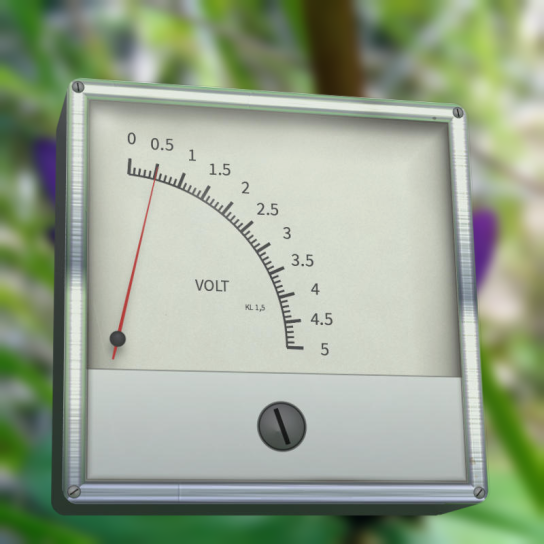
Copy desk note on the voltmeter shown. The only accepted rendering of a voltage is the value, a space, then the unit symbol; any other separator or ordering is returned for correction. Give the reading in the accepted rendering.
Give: 0.5 V
